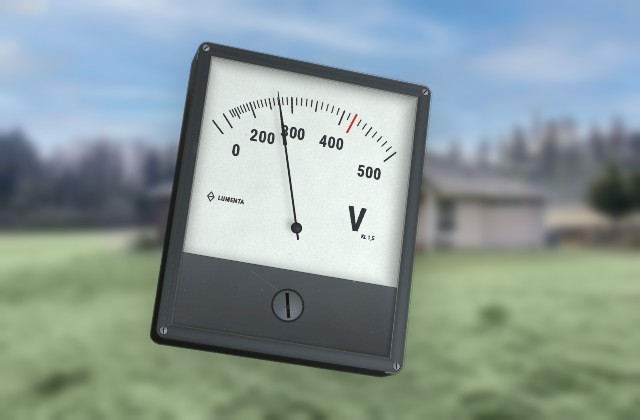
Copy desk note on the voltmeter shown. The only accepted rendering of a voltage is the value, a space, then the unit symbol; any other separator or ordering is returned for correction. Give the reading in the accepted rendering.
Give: 270 V
